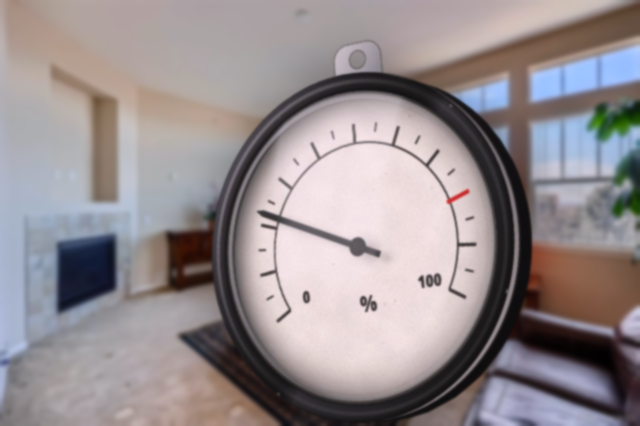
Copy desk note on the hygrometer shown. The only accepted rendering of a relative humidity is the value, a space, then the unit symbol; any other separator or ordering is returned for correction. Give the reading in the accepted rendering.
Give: 22.5 %
